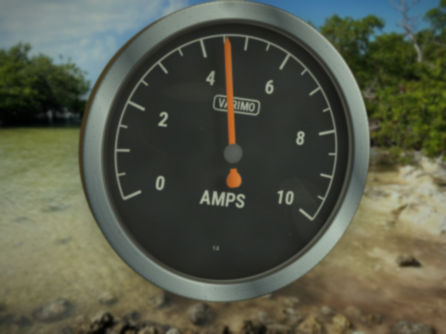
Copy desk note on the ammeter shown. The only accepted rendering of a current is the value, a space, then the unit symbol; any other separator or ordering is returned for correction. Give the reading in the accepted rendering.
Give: 4.5 A
